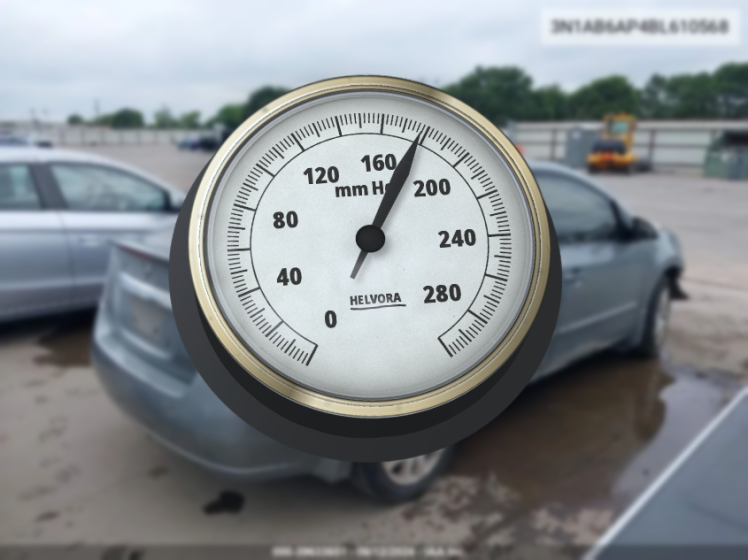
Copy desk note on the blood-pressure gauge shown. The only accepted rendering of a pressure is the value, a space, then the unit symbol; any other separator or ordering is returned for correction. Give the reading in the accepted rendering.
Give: 178 mmHg
